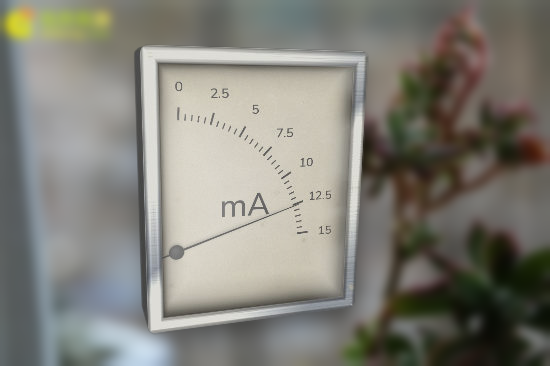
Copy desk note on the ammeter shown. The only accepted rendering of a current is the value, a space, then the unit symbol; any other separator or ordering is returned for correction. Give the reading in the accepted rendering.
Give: 12.5 mA
